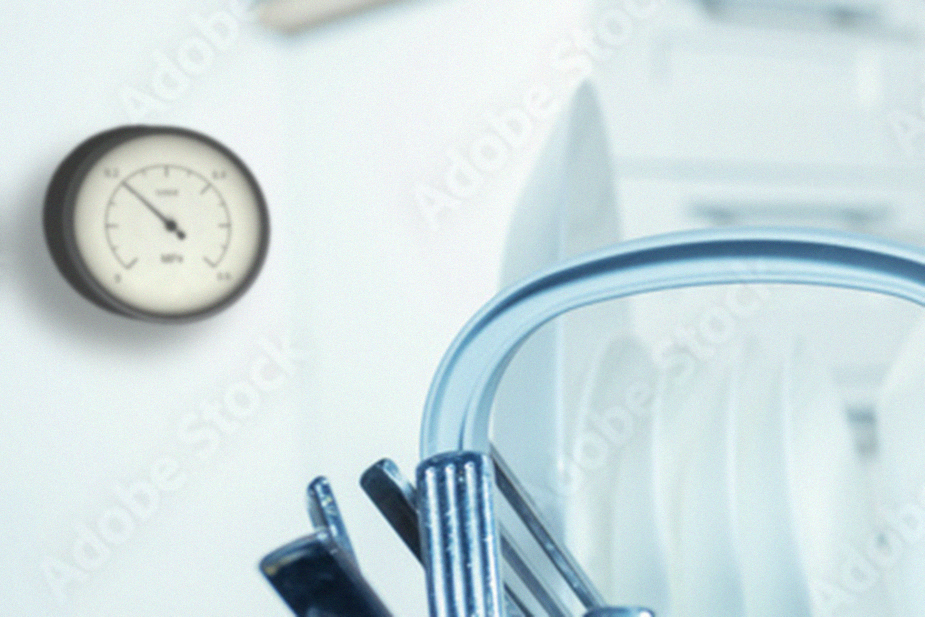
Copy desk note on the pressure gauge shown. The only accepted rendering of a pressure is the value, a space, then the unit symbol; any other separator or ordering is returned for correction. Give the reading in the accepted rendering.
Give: 0.2 MPa
